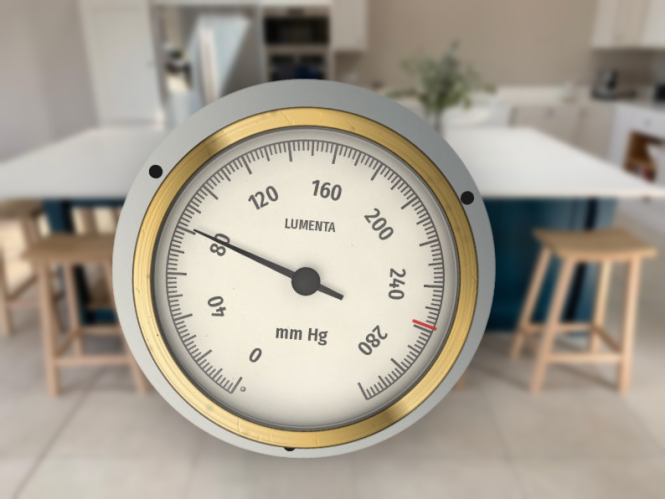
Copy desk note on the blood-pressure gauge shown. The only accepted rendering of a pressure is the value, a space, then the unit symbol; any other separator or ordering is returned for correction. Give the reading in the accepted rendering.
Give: 82 mmHg
